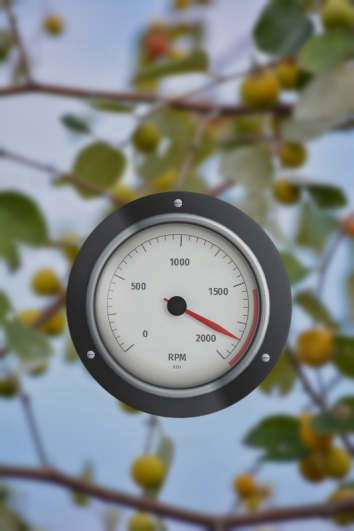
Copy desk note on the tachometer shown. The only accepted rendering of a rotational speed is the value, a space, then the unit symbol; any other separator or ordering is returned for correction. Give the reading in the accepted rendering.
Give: 1850 rpm
